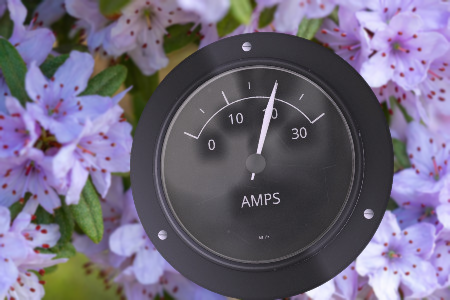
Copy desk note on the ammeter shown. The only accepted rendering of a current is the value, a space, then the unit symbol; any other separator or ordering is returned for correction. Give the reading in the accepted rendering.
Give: 20 A
